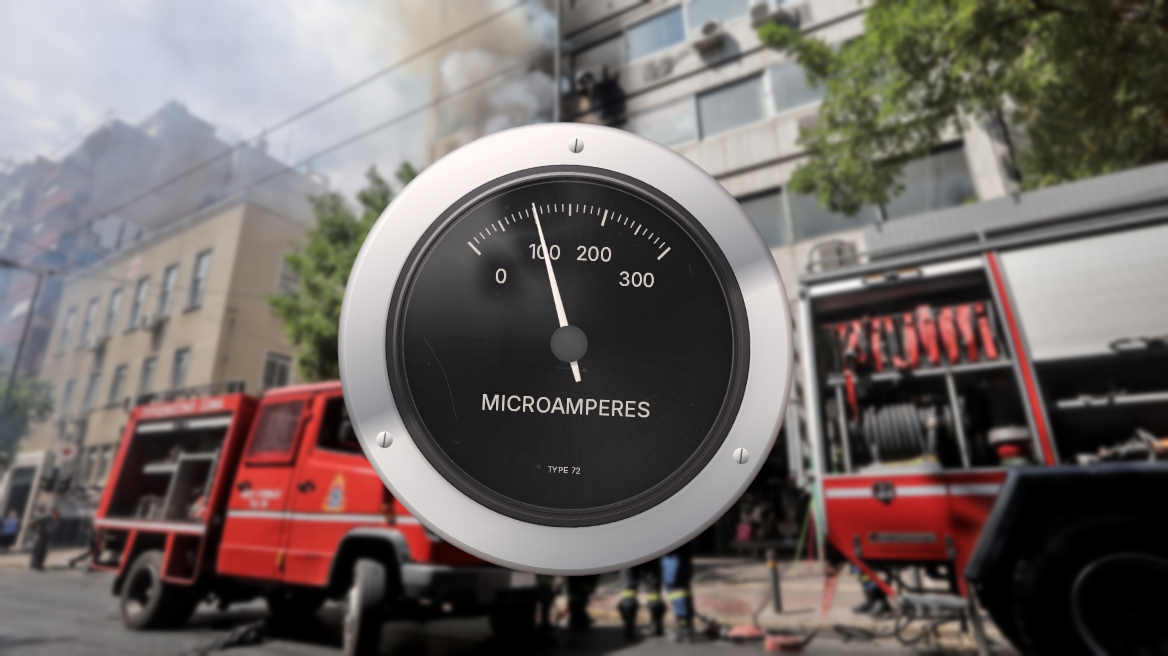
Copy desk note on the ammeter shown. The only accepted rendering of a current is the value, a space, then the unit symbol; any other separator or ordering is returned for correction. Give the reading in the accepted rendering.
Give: 100 µA
